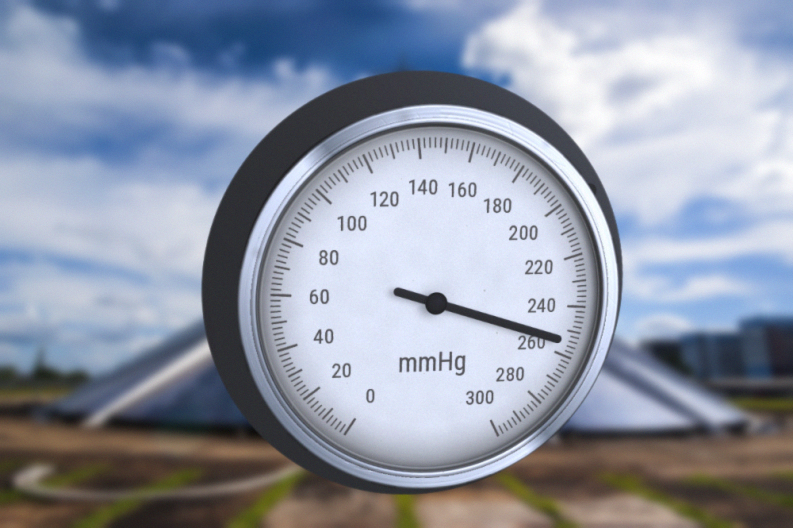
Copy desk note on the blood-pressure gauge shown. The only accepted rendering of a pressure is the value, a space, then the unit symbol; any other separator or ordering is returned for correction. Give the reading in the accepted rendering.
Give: 254 mmHg
